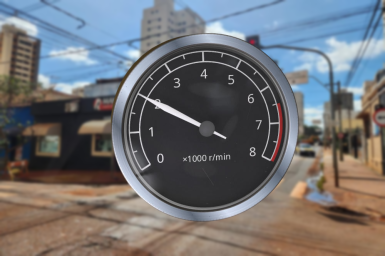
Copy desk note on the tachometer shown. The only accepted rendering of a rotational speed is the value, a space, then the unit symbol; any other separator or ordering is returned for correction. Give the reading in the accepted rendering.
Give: 2000 rpm
